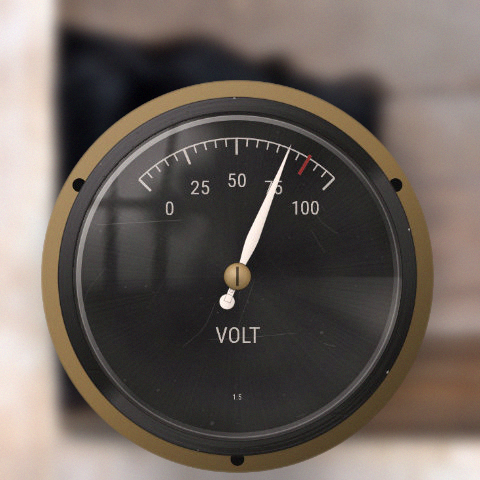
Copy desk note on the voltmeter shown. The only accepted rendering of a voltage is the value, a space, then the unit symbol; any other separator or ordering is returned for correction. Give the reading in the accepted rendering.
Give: 75 V
